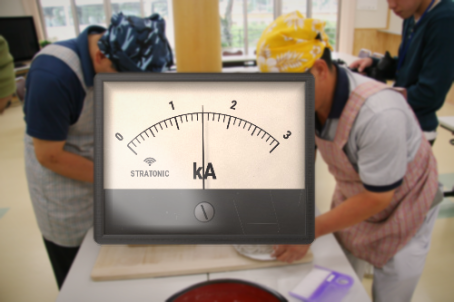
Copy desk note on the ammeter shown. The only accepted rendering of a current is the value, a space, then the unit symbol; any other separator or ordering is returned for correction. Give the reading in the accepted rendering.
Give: 1.5 kA
